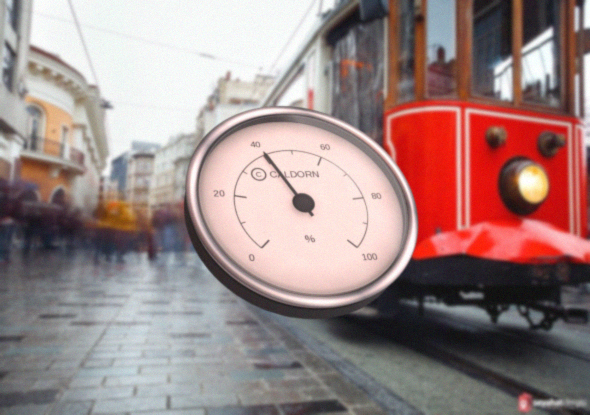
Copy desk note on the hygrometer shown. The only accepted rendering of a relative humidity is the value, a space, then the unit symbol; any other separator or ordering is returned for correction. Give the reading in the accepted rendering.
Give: 40 %
